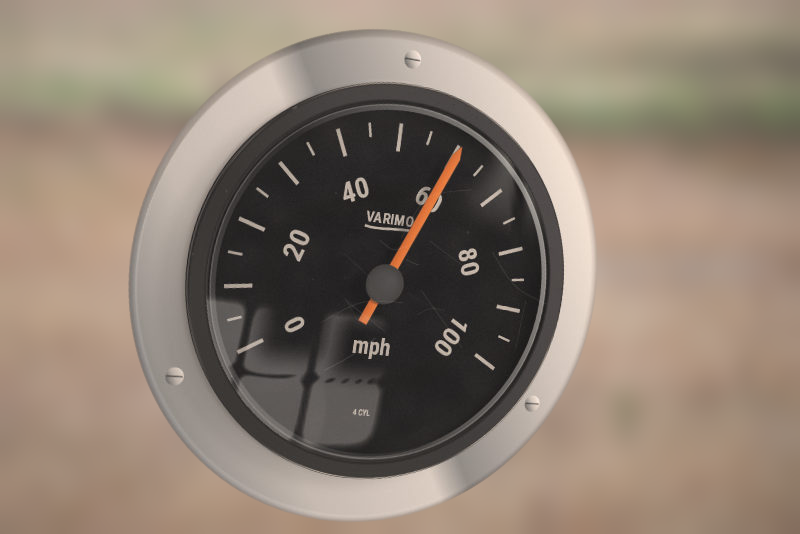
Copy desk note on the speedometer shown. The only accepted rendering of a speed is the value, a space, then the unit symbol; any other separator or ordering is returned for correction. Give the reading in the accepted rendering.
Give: 60 mph
